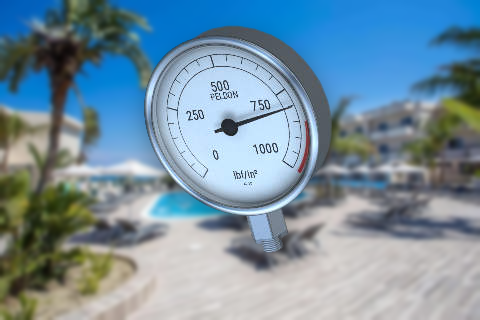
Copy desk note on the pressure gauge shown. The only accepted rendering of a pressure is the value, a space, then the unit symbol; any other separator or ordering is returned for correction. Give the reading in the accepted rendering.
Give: 800 psi
